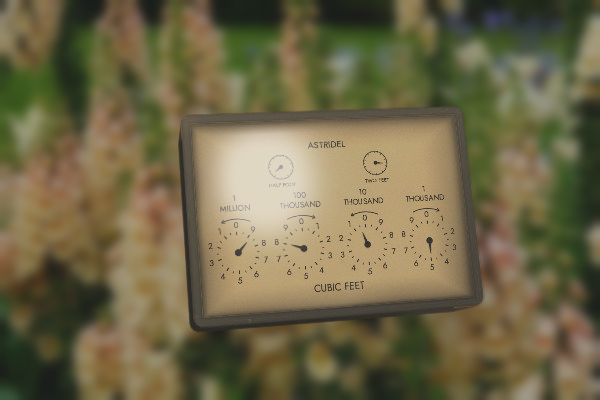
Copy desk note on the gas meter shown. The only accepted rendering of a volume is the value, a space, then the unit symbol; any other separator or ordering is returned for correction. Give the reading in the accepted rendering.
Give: 880500 ft³
